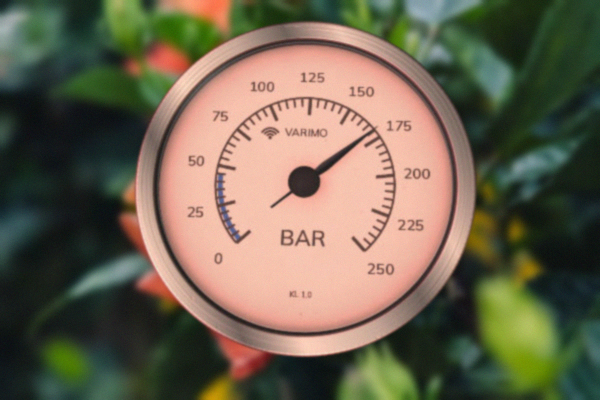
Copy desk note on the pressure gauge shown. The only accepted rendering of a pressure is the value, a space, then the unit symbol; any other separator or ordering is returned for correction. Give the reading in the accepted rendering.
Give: 170 bar
